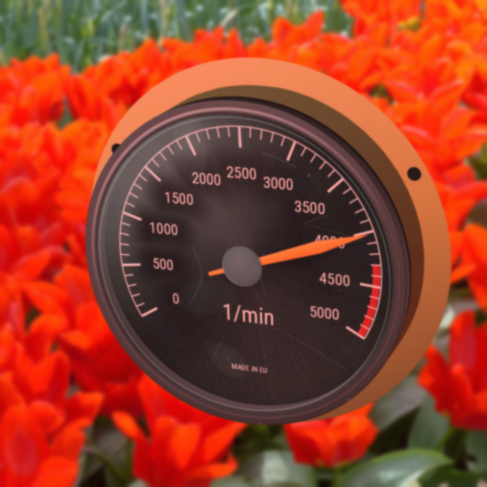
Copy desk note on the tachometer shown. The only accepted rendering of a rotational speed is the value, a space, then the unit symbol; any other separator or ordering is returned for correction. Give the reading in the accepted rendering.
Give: 4000 rpm
